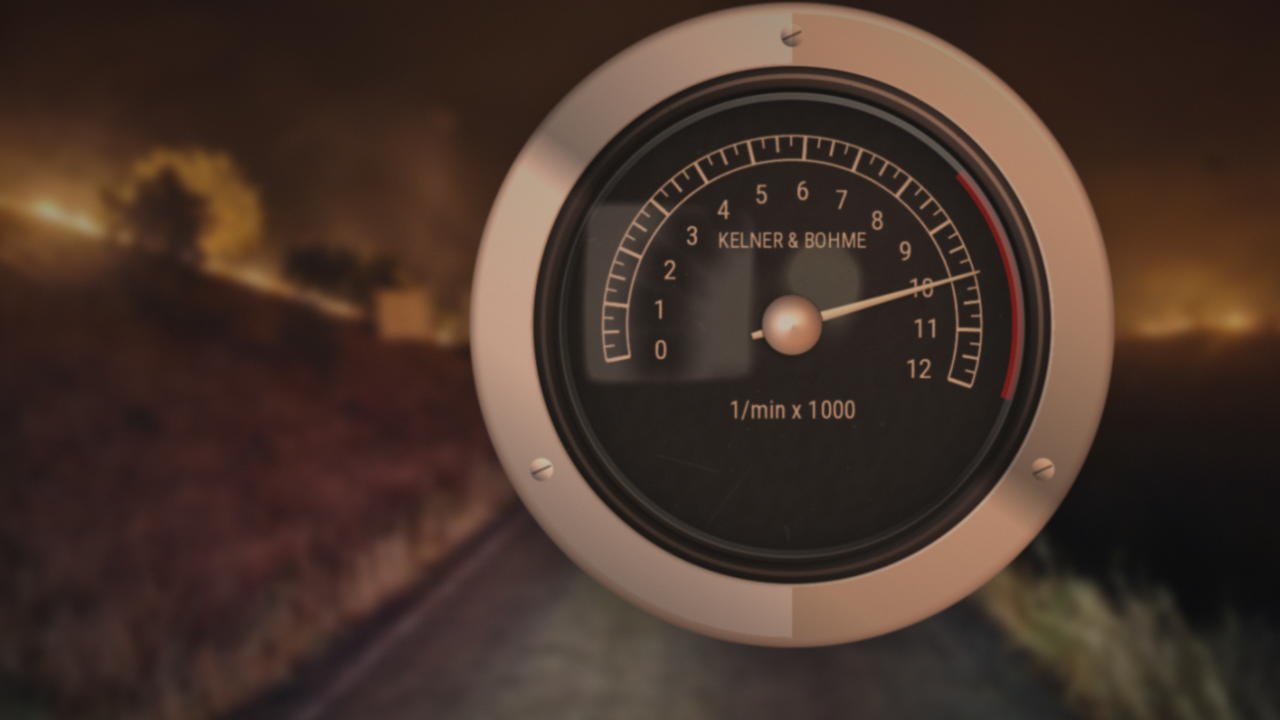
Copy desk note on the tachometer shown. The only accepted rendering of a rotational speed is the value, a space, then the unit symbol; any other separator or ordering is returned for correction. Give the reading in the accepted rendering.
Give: 10000 rpm
